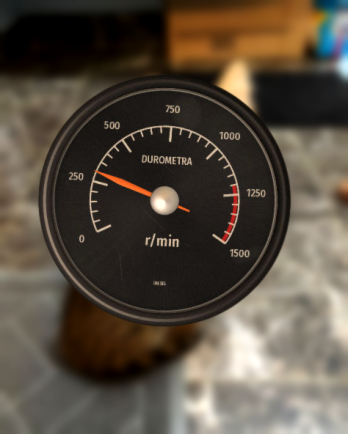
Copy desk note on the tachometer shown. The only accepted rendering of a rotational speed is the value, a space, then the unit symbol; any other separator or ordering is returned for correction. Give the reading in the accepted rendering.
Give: 300 rpm
